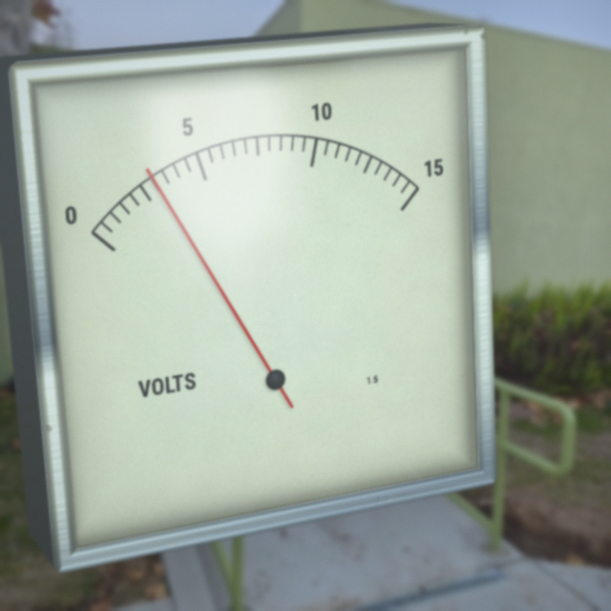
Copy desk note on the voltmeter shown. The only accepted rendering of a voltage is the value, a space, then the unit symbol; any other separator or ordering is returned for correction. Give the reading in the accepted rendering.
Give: 3 V
